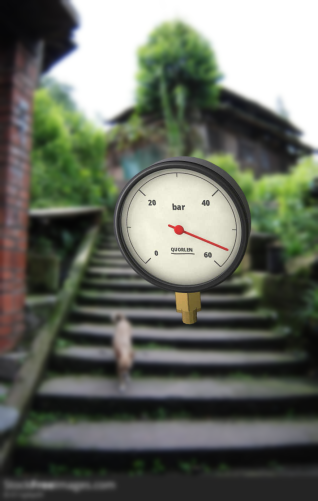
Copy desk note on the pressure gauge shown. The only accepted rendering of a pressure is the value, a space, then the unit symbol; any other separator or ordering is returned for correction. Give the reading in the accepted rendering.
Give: 55 bar
